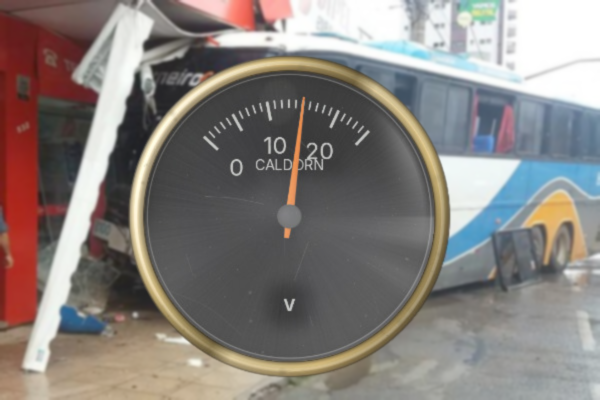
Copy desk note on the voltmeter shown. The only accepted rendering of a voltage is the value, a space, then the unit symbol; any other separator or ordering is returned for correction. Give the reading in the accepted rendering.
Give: 15 V
